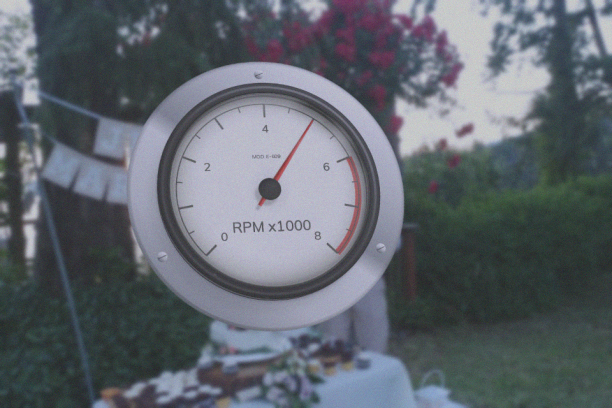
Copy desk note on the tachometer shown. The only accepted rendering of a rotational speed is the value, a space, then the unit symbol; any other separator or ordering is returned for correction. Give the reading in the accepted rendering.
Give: 5000 rpm
